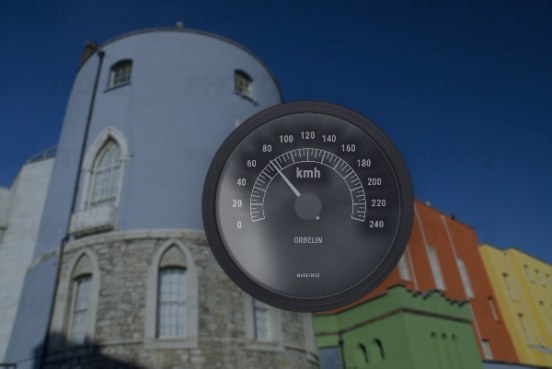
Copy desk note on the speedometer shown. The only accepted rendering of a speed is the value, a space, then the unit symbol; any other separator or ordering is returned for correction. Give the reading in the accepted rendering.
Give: 75 km/h
